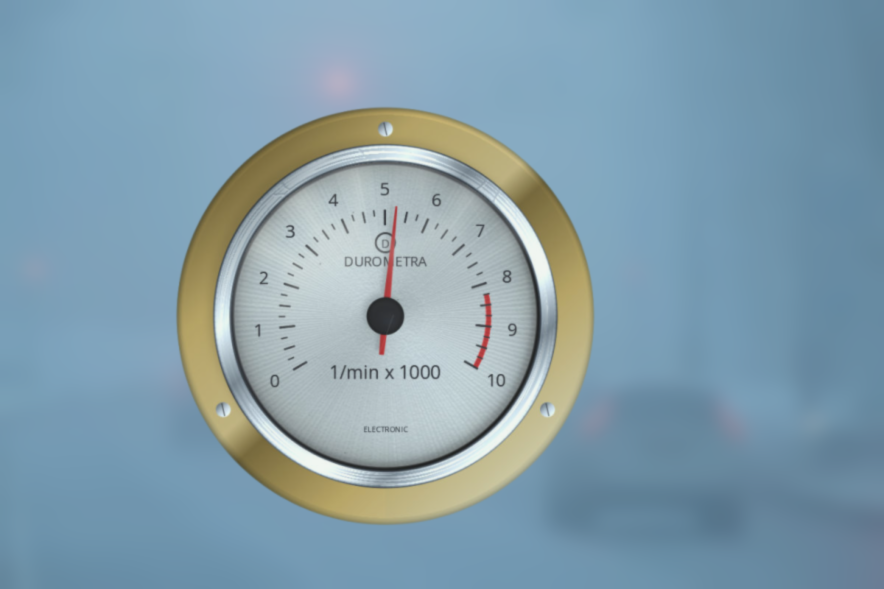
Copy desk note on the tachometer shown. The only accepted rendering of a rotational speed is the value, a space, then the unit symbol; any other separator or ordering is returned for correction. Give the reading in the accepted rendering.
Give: 5250 rpm
